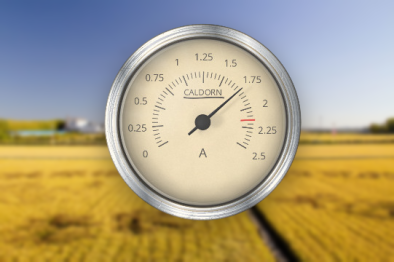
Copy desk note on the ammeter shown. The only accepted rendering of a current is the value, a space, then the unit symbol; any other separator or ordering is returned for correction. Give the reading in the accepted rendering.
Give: 1.75 A
